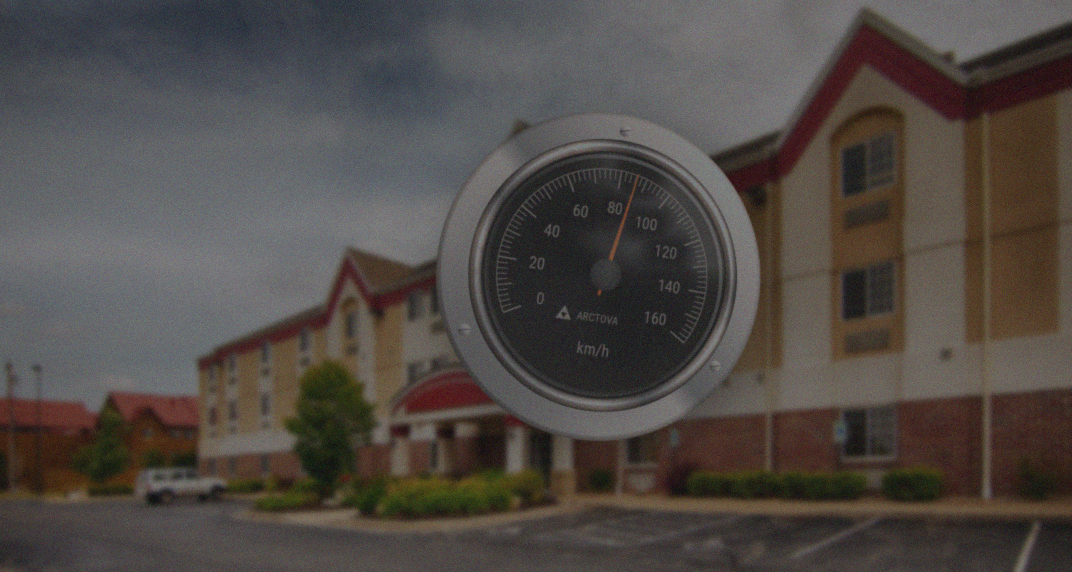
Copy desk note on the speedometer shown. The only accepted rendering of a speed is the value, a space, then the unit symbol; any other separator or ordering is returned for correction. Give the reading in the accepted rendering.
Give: 86 km/h
